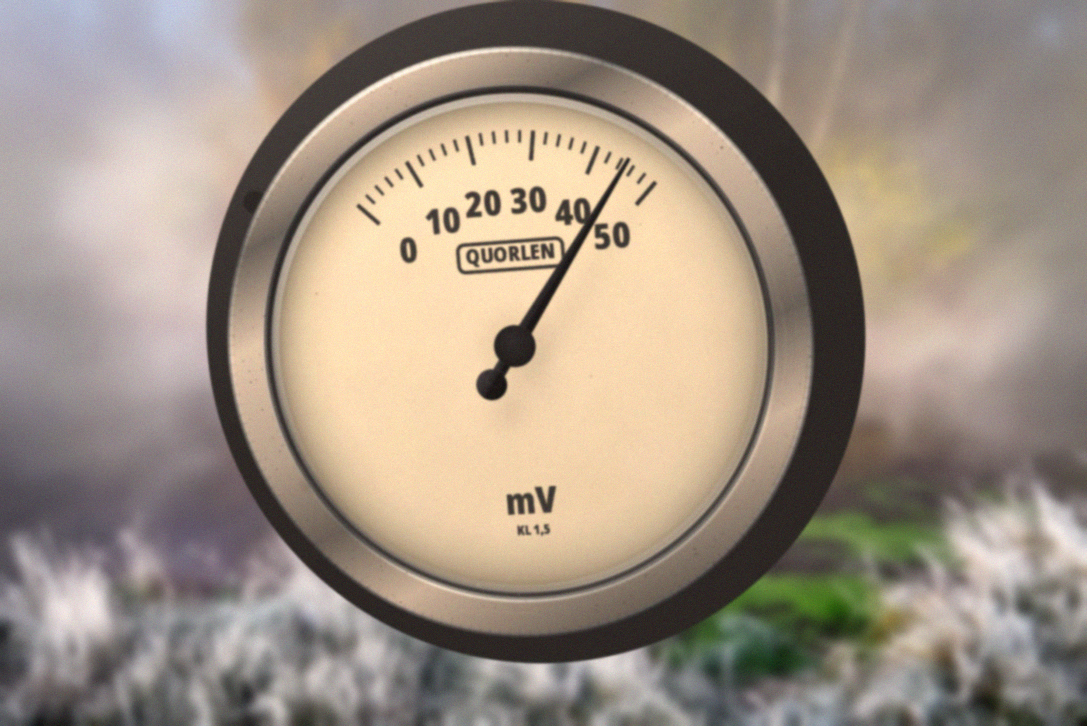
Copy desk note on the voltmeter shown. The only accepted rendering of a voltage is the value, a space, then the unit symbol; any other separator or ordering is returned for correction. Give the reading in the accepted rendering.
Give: 45 mV
